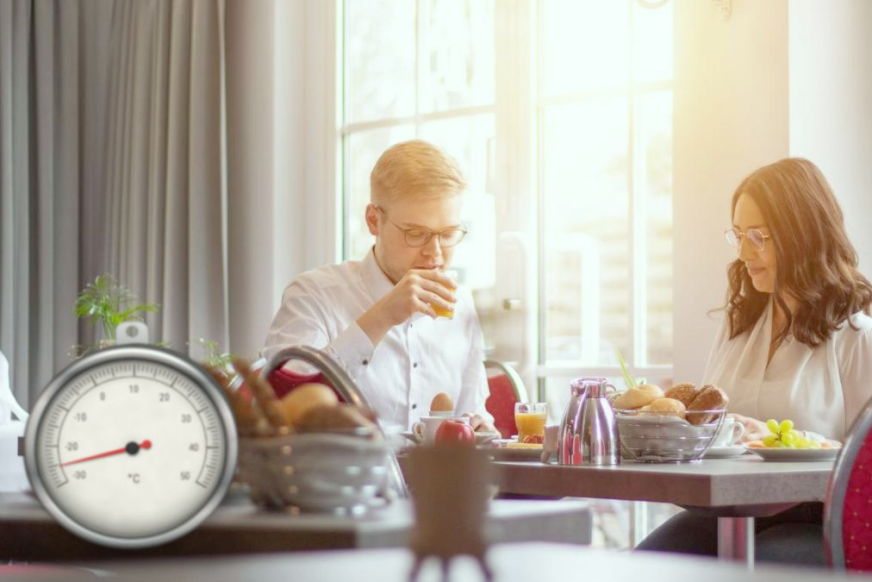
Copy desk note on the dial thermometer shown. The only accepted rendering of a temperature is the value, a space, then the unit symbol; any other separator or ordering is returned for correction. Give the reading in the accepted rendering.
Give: -25 °C
